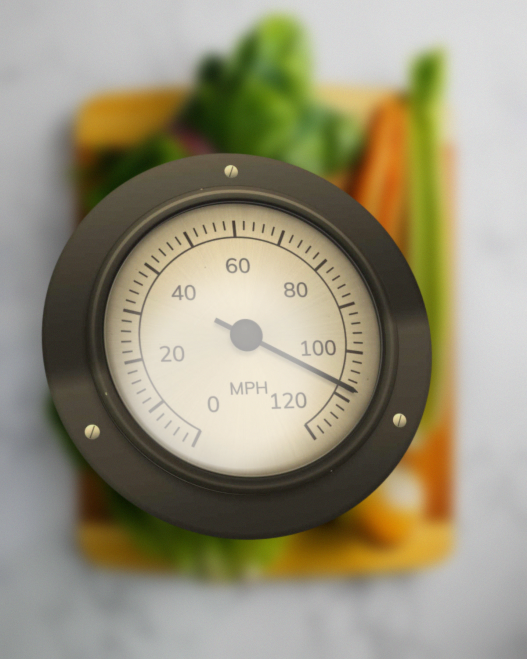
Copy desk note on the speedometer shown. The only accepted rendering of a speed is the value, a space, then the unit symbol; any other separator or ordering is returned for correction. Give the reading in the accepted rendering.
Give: 108 mph
